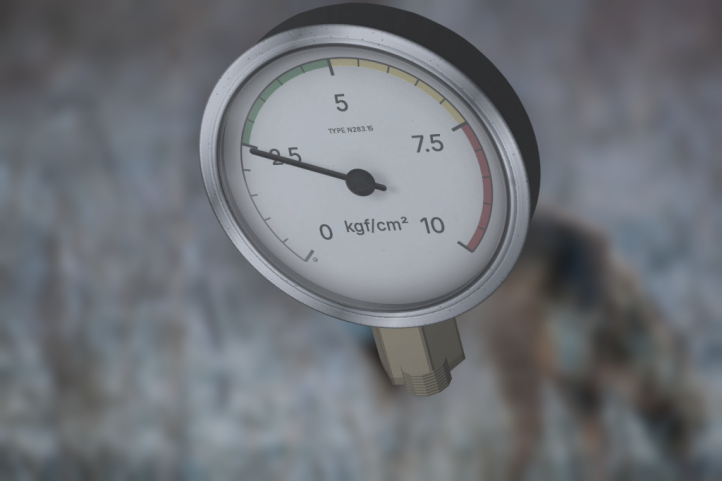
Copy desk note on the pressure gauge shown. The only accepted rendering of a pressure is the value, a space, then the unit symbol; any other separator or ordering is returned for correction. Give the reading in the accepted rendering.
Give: 2.5 kg/cm²
